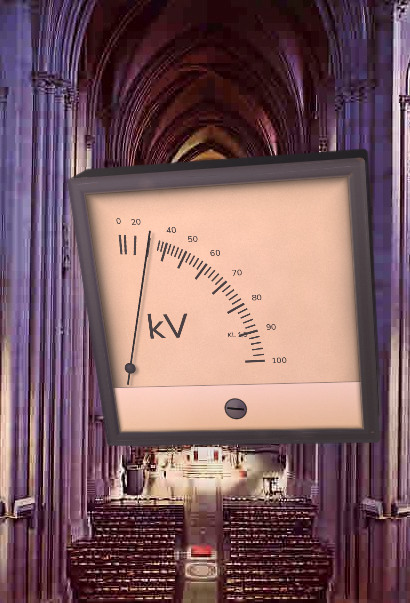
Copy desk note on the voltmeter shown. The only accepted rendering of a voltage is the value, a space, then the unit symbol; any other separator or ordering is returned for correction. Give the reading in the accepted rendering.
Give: 30 kV
